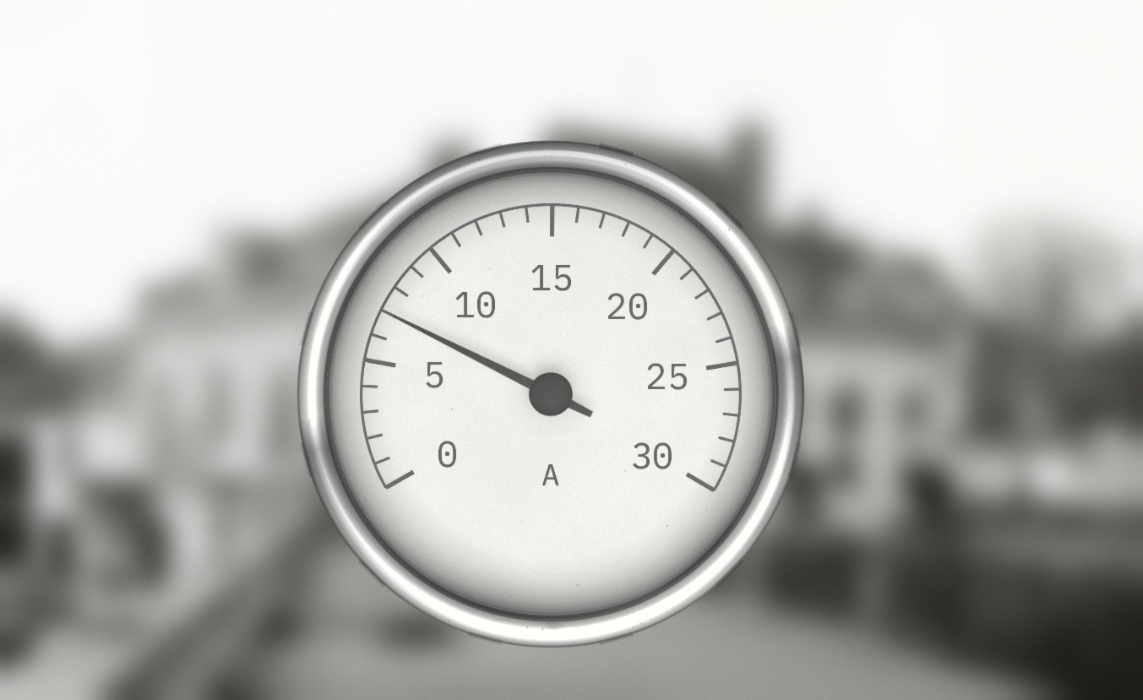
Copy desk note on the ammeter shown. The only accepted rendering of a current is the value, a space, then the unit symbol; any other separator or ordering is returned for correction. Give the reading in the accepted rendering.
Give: 7 A
